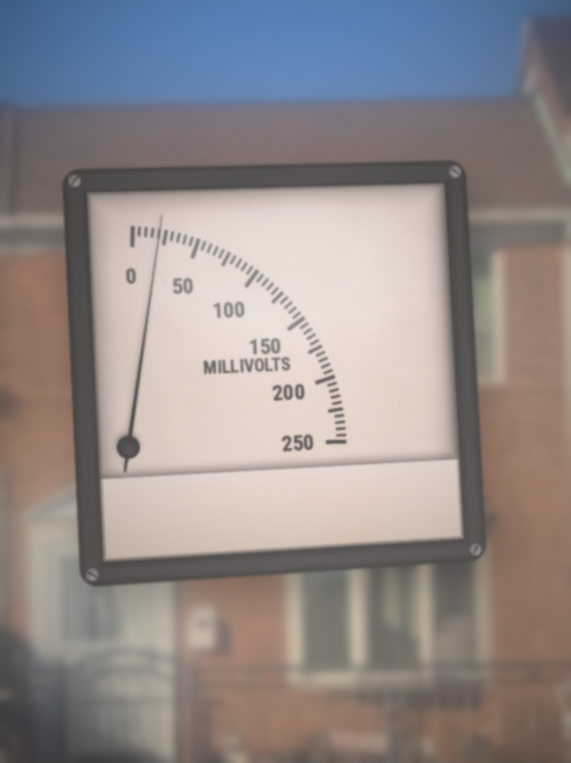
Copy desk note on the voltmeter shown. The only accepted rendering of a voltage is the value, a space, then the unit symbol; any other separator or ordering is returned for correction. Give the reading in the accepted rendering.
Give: 20 mV
